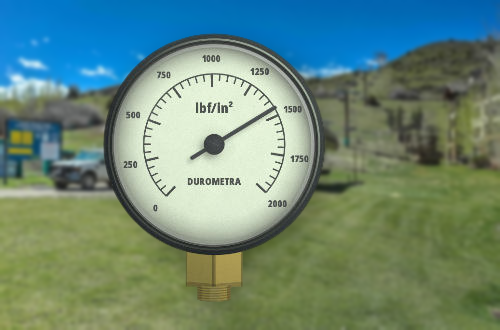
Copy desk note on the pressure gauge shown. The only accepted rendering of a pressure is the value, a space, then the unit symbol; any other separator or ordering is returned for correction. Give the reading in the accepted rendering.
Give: 1450 psi
